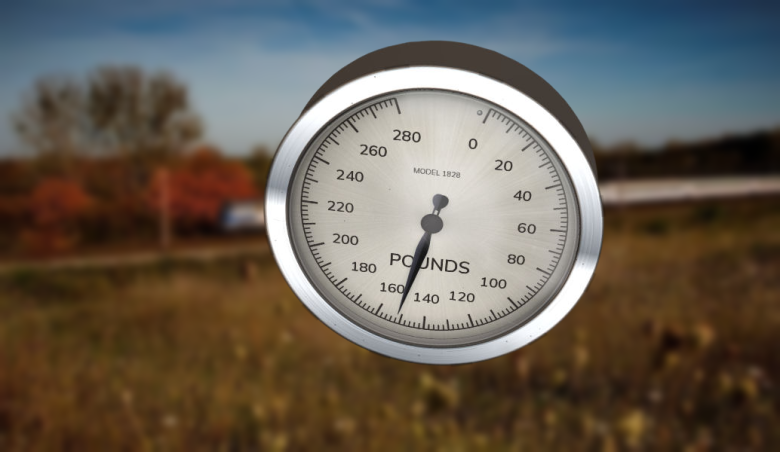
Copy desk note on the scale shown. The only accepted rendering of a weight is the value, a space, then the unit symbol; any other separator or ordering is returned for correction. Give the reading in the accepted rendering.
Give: 152 lb
